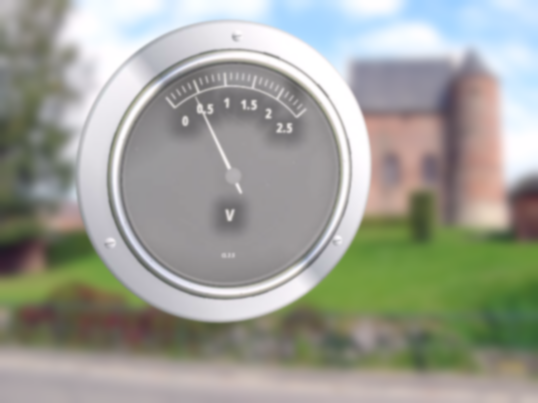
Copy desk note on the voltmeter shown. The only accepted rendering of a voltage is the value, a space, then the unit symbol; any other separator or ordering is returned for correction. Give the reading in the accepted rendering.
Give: 0.4 V
